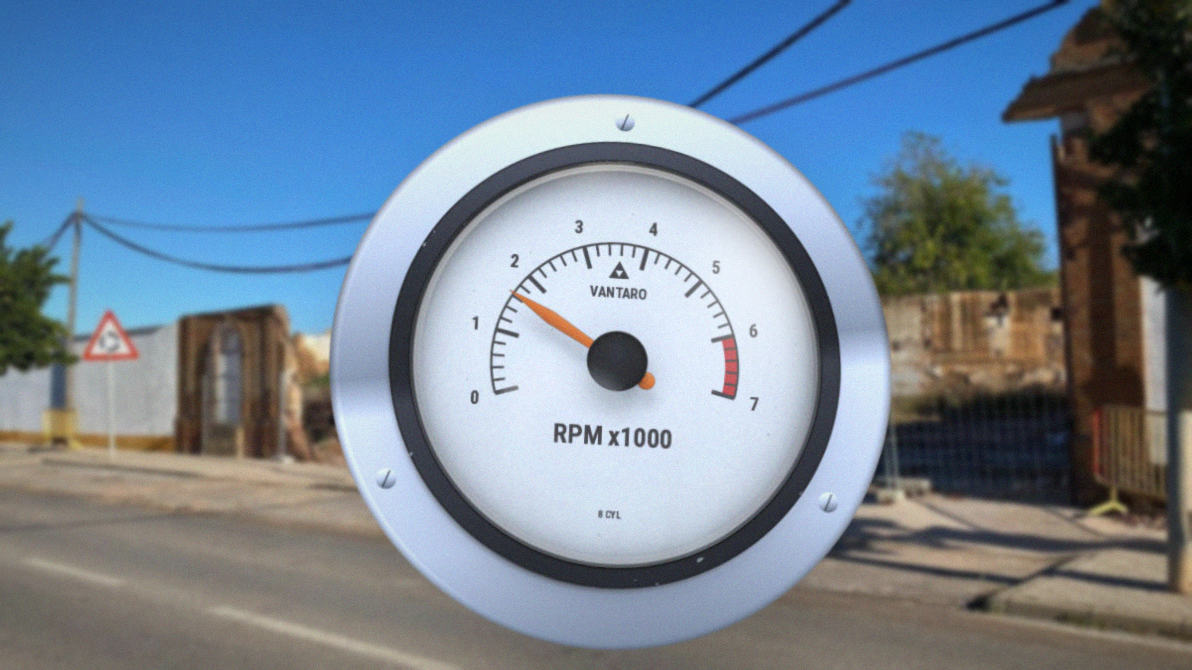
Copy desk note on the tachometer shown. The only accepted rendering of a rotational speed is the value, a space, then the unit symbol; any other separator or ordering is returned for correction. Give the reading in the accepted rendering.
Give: 1600 rpm
